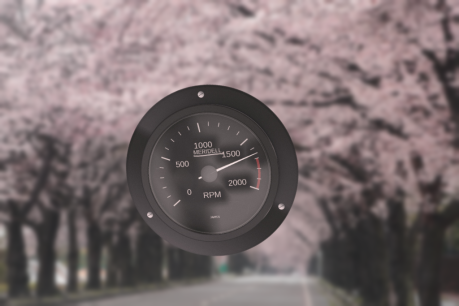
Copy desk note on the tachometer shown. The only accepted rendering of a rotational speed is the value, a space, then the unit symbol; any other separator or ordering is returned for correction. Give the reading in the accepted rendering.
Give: 1650 rpm
